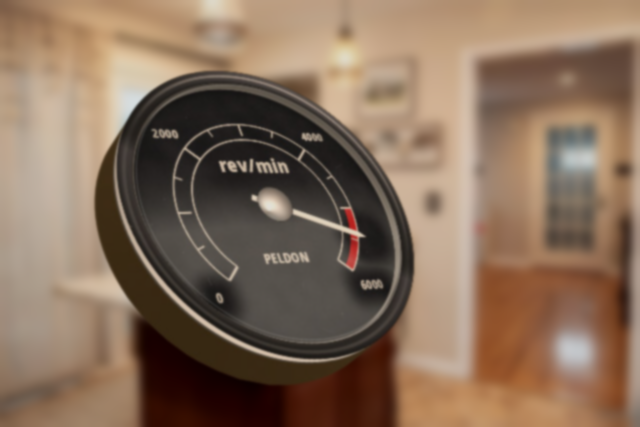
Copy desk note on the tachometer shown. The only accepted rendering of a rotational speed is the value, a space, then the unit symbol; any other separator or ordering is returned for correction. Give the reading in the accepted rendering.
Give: 5500 rpm
